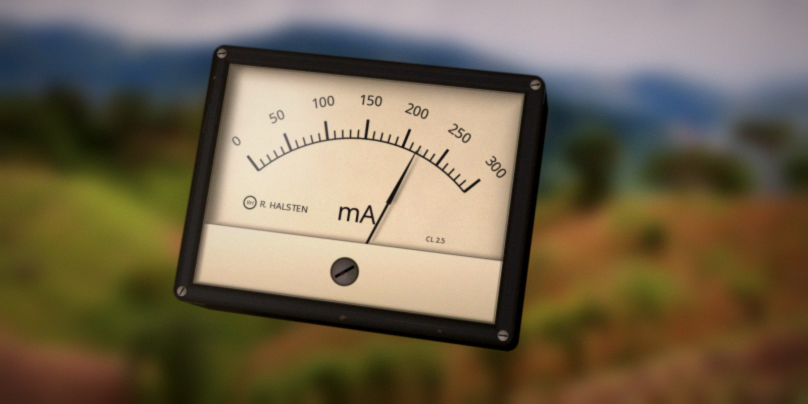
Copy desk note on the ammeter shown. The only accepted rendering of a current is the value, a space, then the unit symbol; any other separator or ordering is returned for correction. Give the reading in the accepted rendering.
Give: 220 mA
